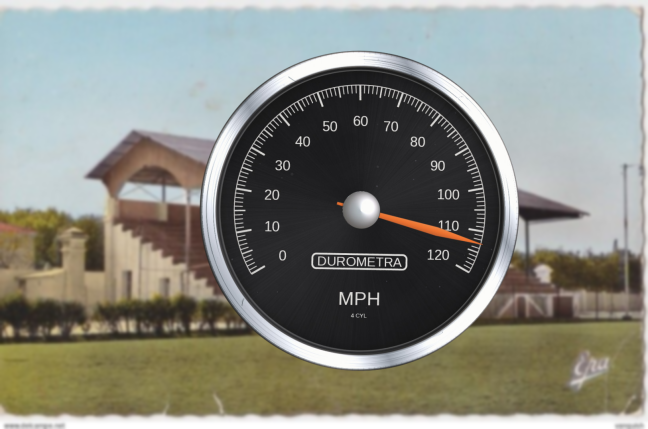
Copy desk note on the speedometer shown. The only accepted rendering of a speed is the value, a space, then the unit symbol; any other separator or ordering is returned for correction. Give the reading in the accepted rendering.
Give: 113 mph
